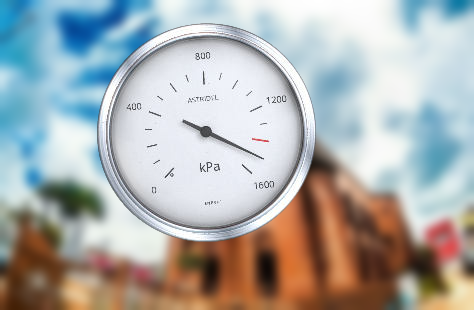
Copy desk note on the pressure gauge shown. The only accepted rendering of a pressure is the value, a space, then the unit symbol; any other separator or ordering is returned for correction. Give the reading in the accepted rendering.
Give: 1500 kPa
